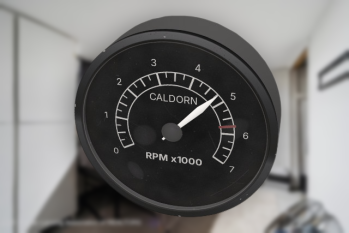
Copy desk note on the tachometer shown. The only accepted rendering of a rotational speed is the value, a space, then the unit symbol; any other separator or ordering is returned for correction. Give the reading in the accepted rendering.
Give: 4750 rpm
